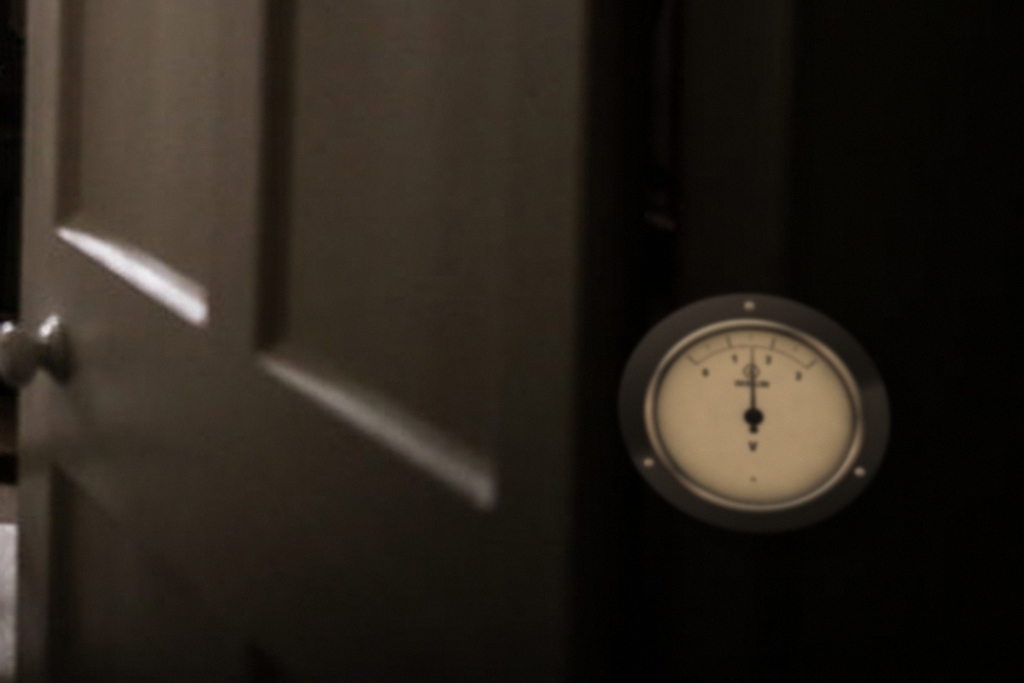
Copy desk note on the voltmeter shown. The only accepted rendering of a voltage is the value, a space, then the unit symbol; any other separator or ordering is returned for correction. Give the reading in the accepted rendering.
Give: 1.5 V
